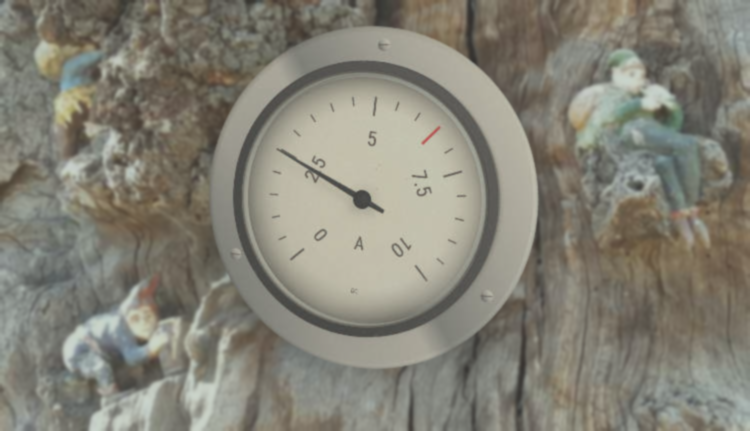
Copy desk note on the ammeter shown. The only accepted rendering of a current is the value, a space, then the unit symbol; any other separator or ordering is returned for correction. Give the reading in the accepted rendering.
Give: 2.5 A
